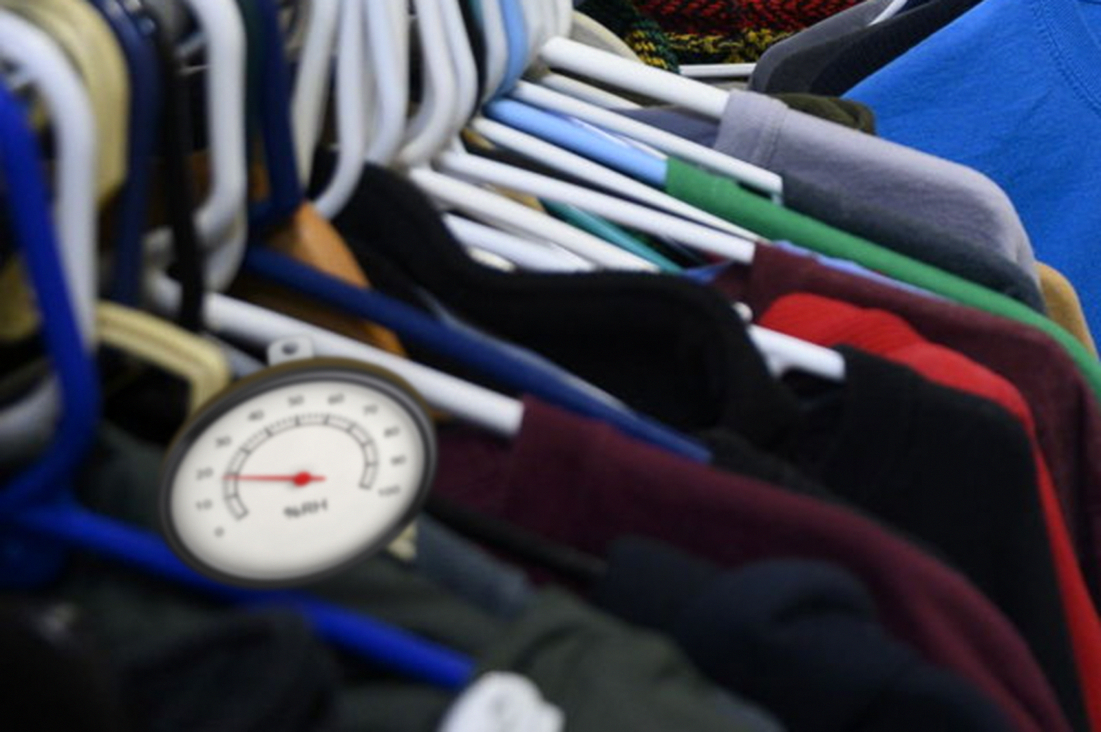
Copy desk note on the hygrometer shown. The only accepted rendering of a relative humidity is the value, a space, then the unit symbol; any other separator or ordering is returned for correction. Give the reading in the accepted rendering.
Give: 20 %
